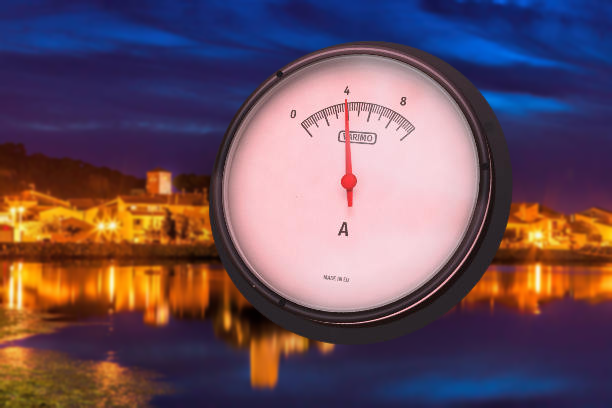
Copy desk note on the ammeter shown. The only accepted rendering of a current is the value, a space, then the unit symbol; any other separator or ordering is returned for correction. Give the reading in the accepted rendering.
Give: 4 A
